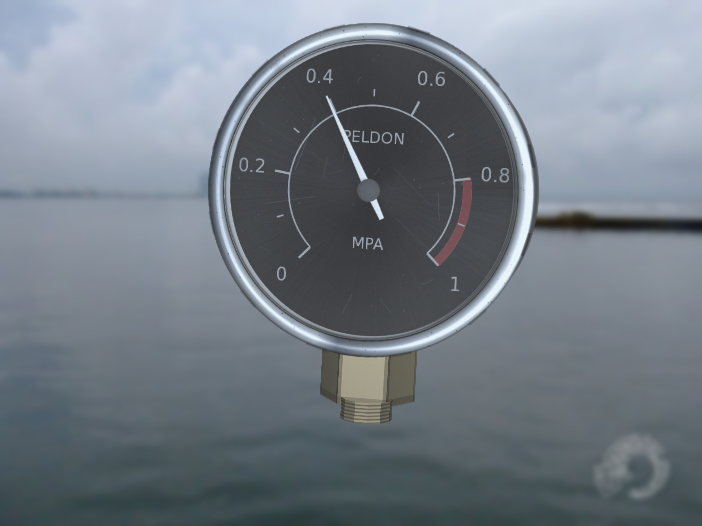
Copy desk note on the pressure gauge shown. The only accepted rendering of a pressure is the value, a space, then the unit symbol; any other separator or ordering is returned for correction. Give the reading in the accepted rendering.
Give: 0.4 MPa
